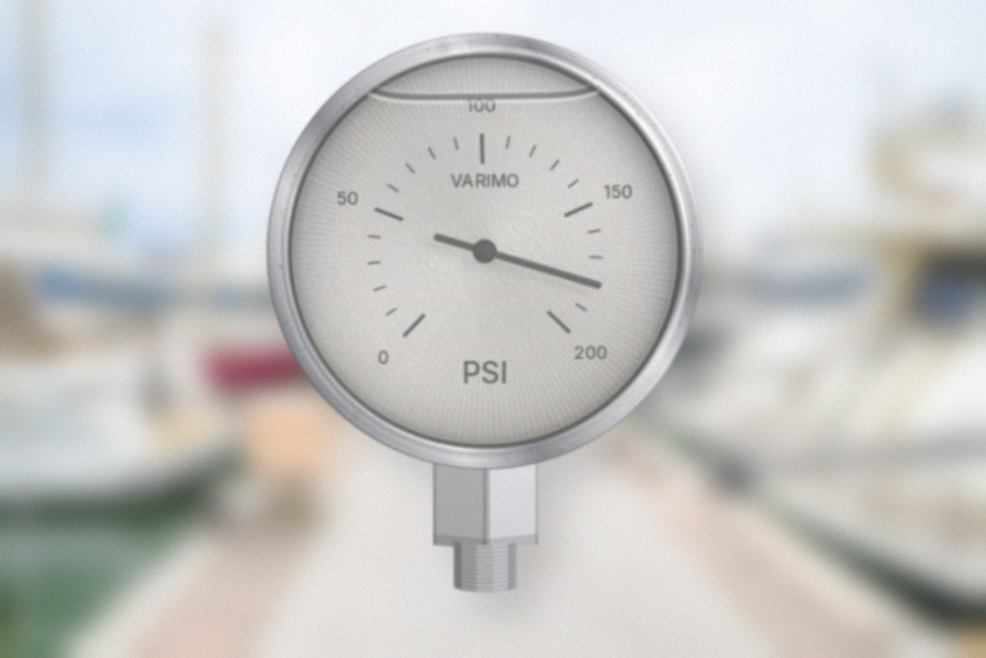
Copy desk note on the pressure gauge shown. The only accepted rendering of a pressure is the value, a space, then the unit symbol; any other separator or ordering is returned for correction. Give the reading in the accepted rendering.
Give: 180 psi
